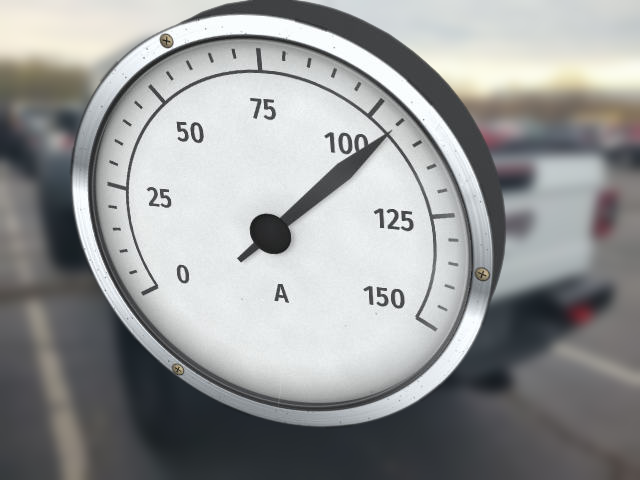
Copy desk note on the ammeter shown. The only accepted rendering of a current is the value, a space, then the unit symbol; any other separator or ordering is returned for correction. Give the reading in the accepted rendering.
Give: 105 A
